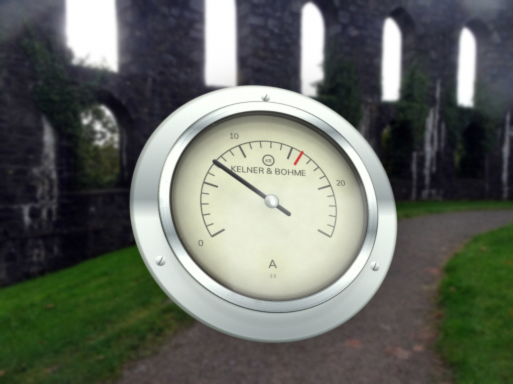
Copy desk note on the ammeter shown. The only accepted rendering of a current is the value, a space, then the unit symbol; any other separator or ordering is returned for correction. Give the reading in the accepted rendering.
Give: 7 A
